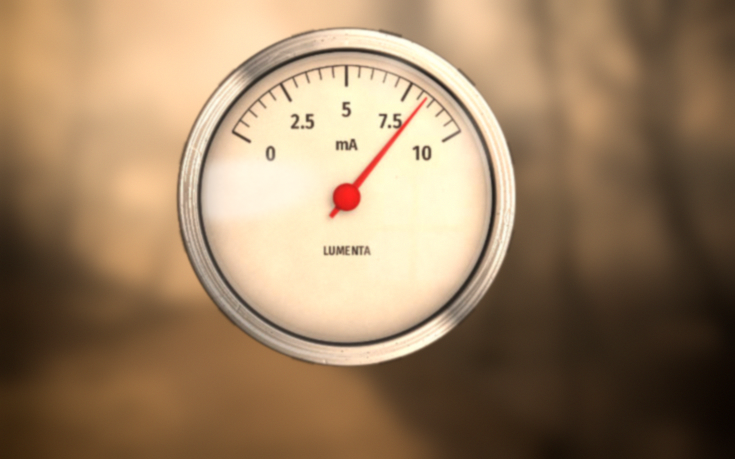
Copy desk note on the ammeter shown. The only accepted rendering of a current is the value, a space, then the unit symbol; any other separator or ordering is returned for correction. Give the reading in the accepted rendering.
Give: 8.25 mA
